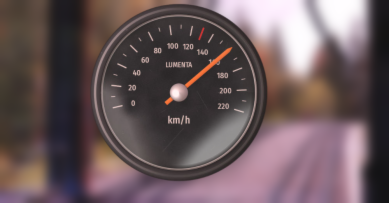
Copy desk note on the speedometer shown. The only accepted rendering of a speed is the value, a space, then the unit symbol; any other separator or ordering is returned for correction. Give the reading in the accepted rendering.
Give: 160 km/h
